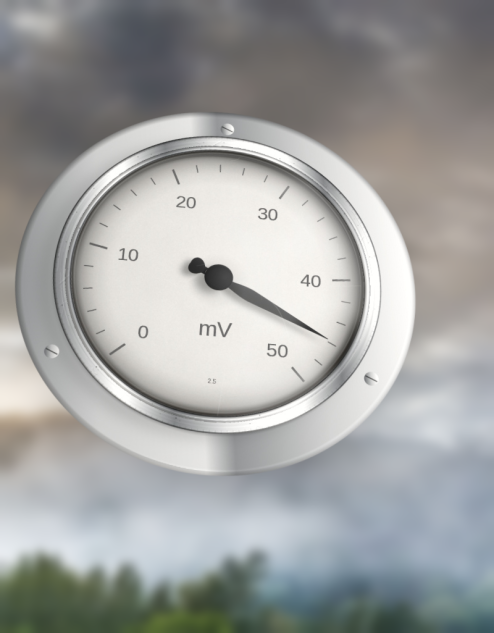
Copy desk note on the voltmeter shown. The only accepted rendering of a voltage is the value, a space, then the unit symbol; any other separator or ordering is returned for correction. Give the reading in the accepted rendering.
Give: 46 mV
